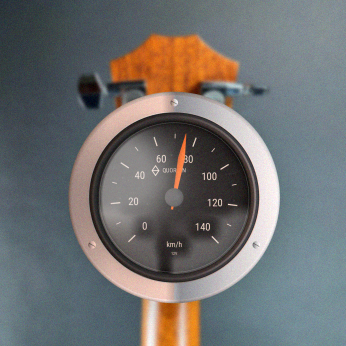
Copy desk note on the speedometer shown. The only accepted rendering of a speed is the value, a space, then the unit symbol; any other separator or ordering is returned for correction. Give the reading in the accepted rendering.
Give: 75 km/h
